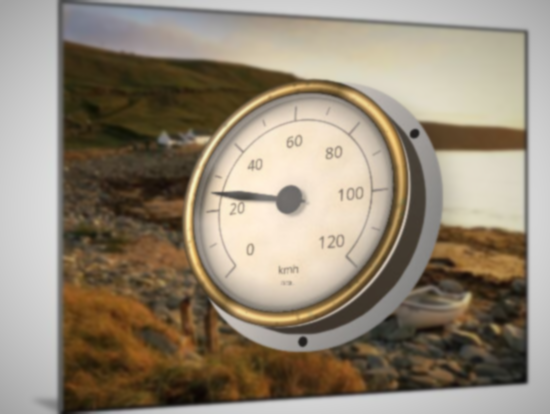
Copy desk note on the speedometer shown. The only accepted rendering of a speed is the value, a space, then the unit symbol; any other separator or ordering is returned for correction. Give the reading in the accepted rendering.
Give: 25 km/h
